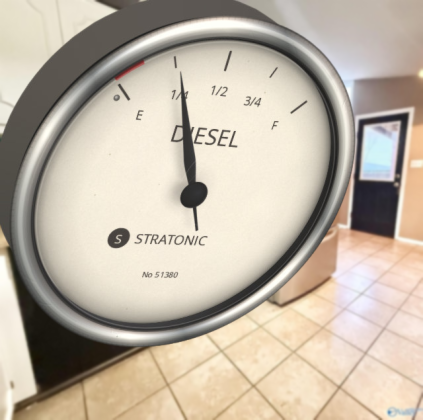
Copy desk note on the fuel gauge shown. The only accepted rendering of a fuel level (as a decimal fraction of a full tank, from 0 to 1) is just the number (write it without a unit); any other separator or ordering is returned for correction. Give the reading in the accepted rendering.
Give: 0.25
